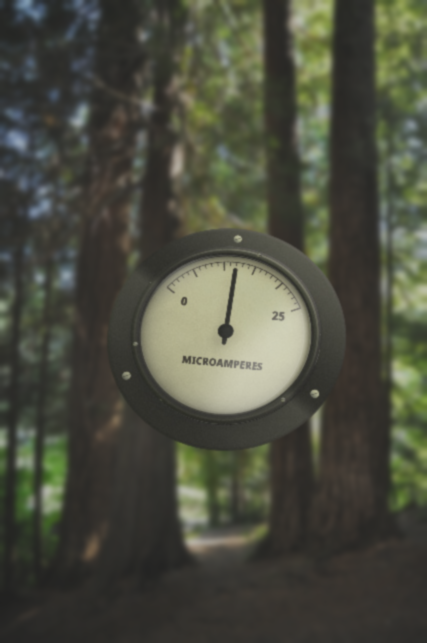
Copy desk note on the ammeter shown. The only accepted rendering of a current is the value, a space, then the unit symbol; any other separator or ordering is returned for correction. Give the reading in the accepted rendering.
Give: 12 µA
